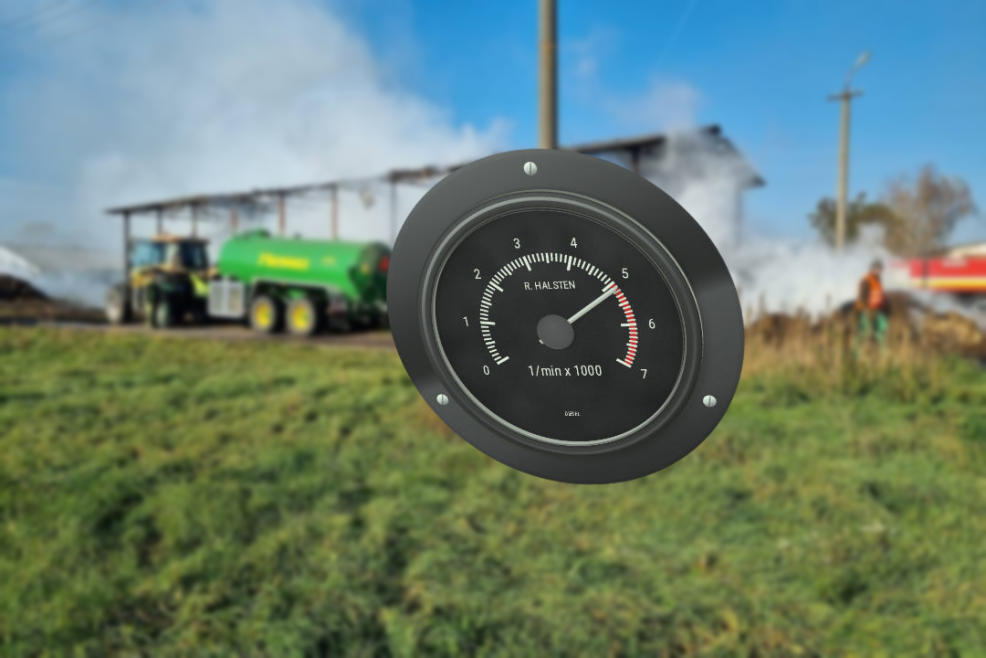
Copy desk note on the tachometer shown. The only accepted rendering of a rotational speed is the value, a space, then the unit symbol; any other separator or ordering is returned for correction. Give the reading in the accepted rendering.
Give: 5100 rpm
